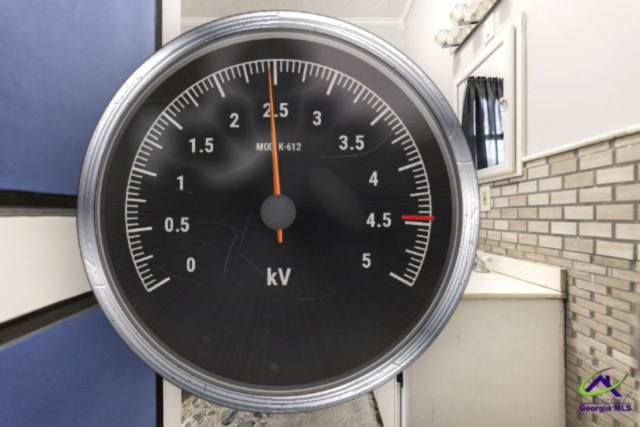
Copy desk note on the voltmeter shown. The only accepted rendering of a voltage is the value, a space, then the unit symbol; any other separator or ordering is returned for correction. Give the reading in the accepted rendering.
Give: 2.45 kV
